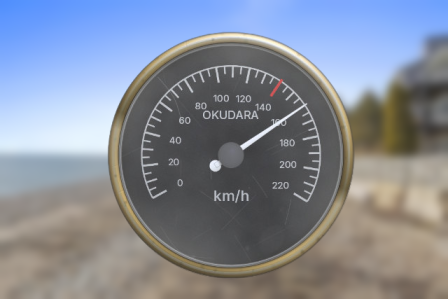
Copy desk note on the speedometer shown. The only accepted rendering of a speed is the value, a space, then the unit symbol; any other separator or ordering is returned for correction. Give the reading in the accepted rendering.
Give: 160 km/h
